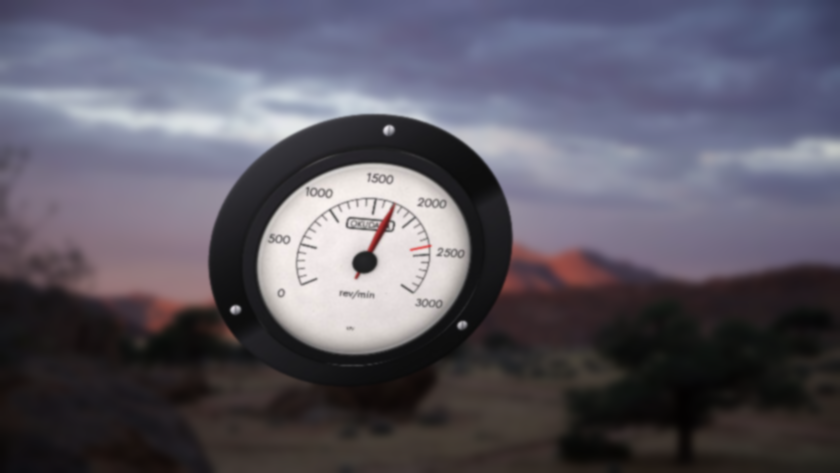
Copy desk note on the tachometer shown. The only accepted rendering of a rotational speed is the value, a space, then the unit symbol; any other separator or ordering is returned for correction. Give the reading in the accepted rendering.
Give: 1700 rpm
